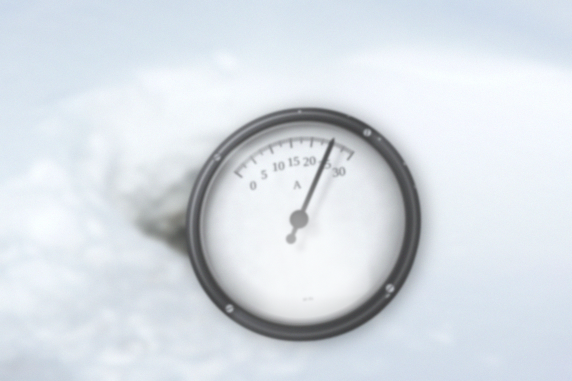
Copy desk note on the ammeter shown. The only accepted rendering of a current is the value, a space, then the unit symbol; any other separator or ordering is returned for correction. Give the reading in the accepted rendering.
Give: 25 A
